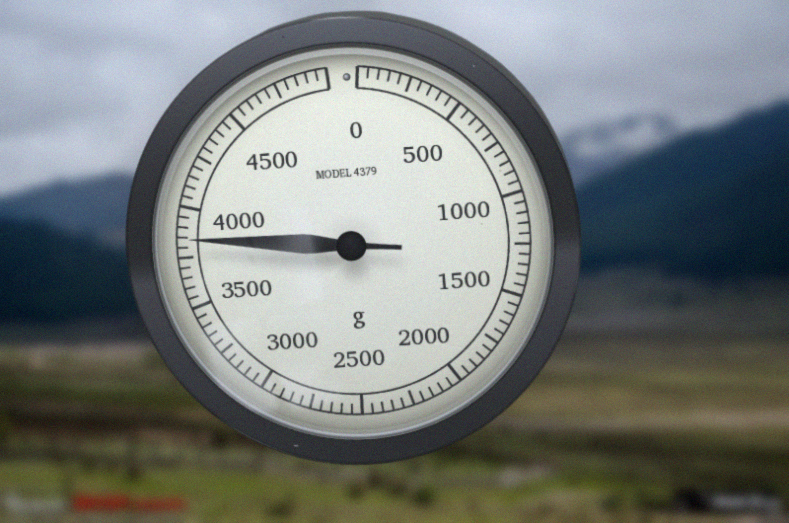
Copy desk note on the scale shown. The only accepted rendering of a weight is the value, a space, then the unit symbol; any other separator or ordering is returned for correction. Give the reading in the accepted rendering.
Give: 3850 g
